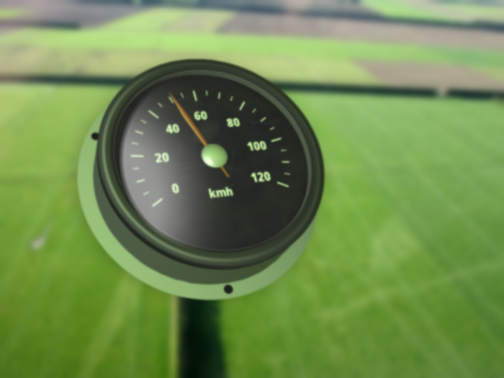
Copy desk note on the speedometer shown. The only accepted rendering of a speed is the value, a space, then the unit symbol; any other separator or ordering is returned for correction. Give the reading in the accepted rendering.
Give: 50 km/h
